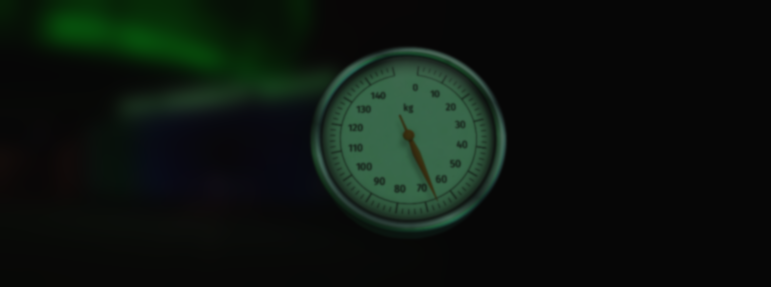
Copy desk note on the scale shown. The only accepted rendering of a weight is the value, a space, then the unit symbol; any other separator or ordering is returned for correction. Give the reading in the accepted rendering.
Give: 66 kg
